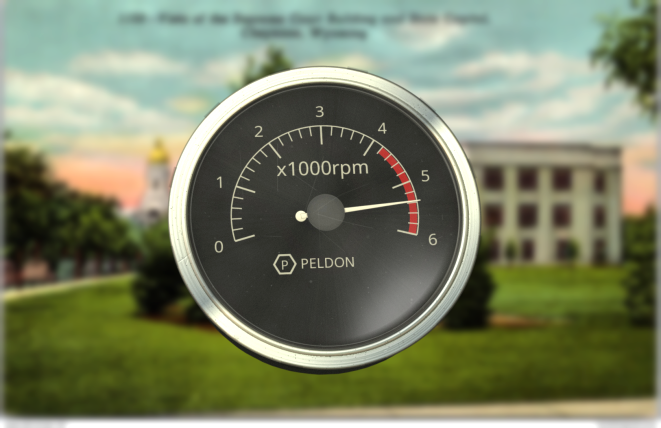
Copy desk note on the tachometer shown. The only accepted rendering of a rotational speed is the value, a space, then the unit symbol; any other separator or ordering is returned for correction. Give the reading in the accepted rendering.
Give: 5400 rpm
